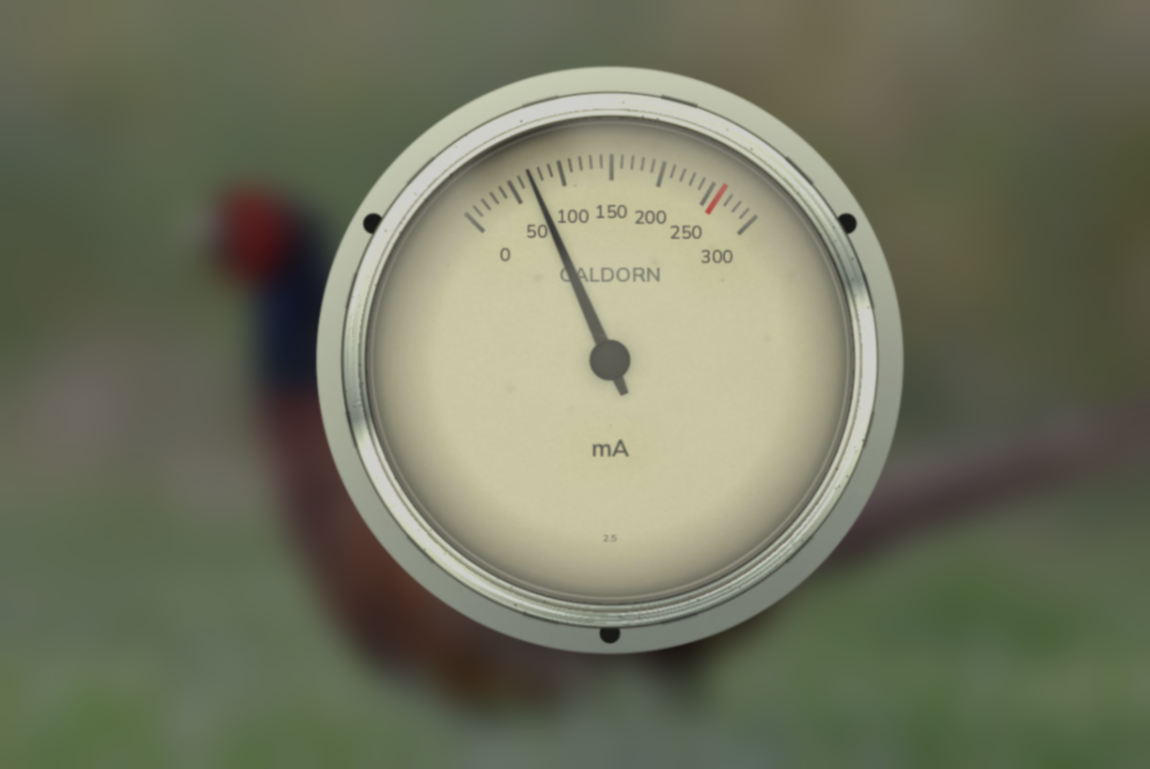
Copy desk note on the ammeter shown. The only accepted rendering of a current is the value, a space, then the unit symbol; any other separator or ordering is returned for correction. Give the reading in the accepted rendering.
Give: 70 mA
